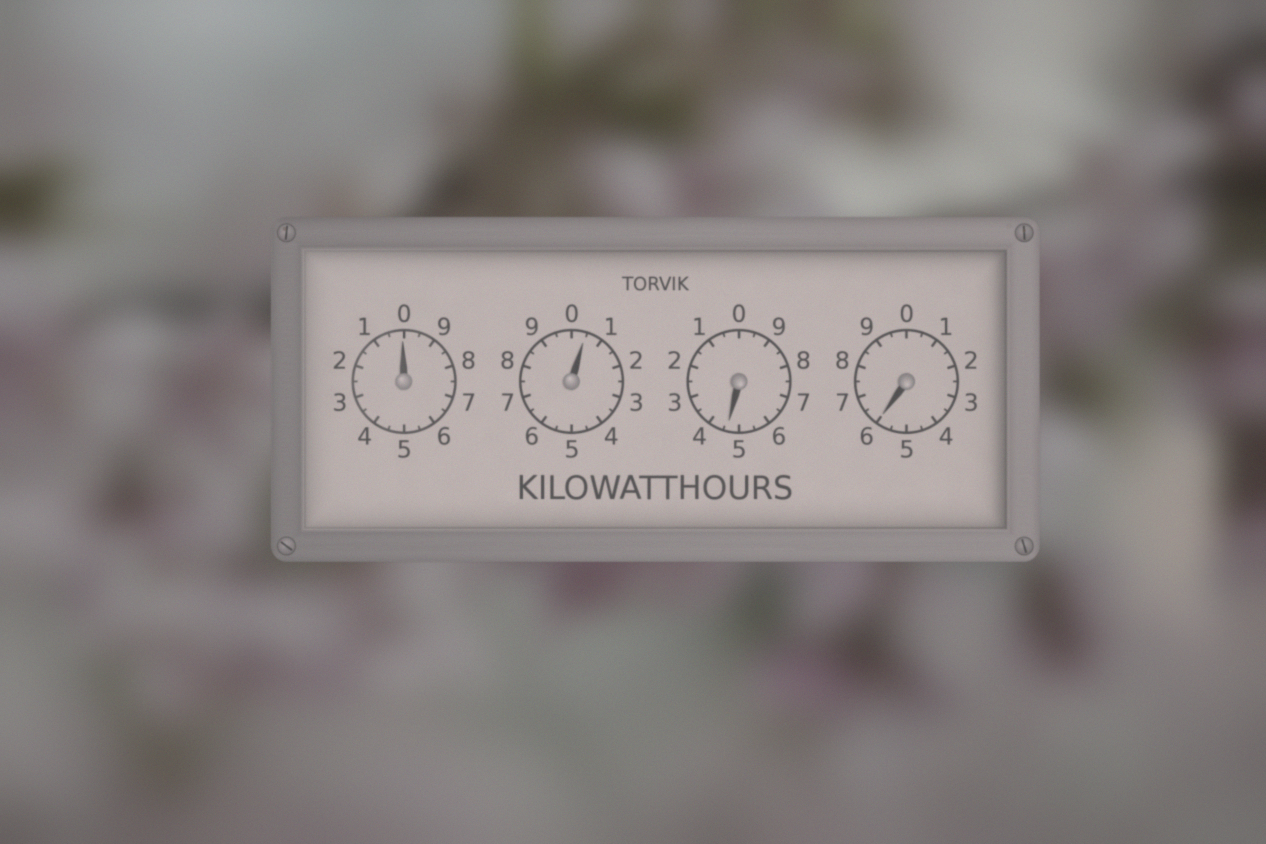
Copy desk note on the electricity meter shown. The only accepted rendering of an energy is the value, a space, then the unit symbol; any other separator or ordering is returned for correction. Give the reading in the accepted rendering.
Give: 46 kWh
